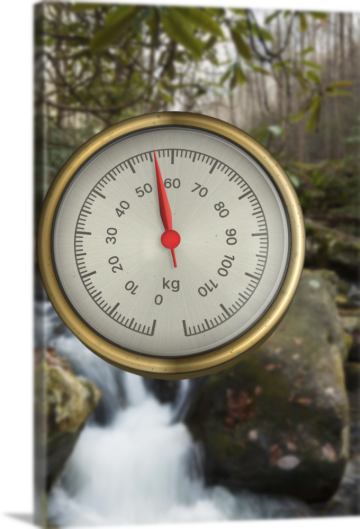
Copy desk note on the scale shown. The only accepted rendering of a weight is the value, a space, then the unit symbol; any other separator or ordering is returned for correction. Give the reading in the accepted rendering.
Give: 56 kg
